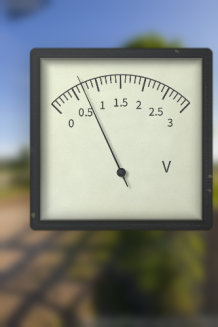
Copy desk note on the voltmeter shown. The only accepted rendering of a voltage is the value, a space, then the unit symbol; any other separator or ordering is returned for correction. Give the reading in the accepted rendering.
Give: 0.7 V
